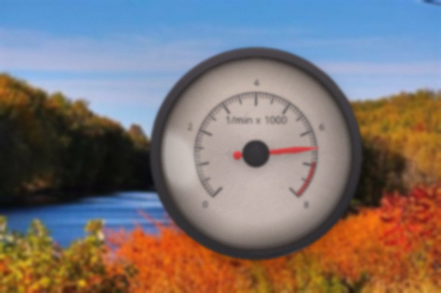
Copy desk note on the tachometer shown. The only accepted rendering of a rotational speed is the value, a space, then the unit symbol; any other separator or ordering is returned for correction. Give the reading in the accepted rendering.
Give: 6500 rpm
